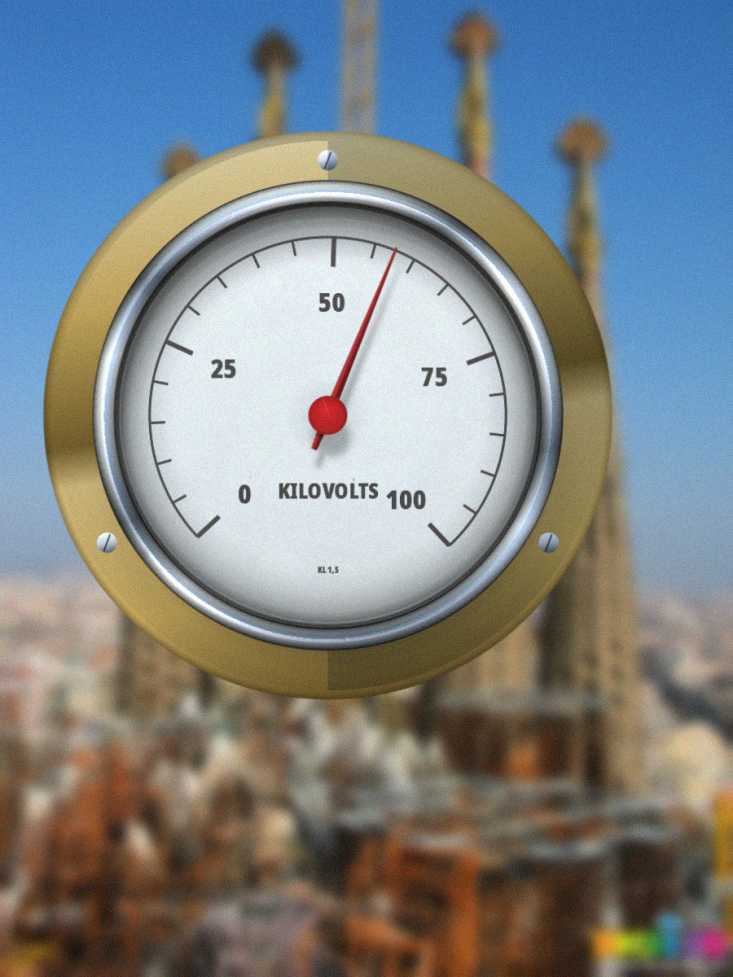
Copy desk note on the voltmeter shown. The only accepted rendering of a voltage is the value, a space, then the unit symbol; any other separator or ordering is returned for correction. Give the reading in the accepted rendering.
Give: 57.5 kV
